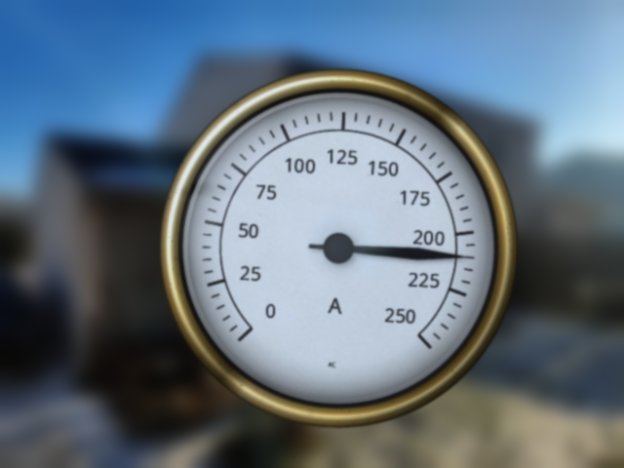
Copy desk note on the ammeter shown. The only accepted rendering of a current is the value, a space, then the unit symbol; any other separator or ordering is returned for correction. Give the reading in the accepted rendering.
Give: 210 A
